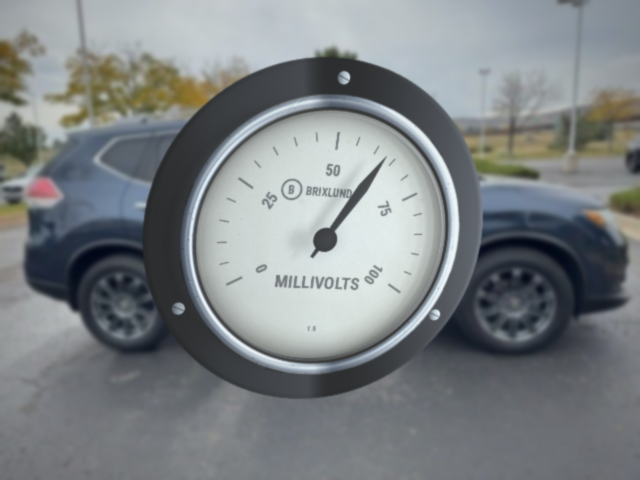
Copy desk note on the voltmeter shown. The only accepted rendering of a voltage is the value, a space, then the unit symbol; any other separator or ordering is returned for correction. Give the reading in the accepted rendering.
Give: 62.5 mV
